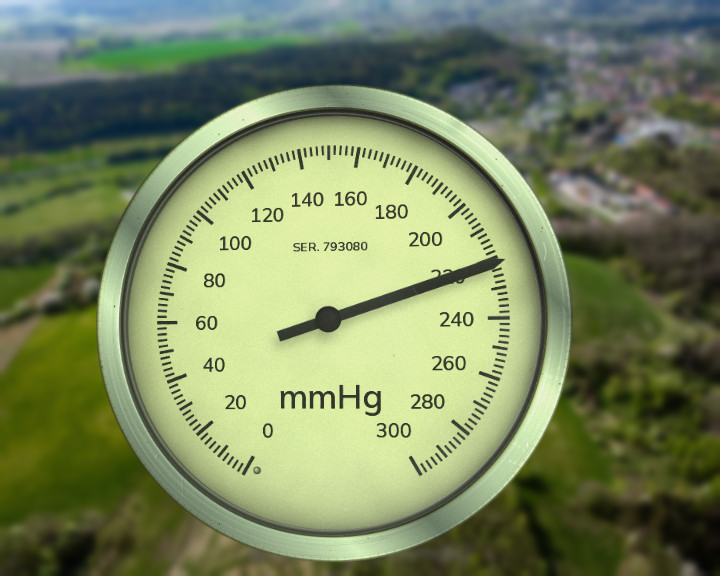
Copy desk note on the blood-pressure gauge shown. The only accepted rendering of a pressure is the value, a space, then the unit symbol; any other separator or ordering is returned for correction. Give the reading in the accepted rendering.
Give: 222 mmHg
